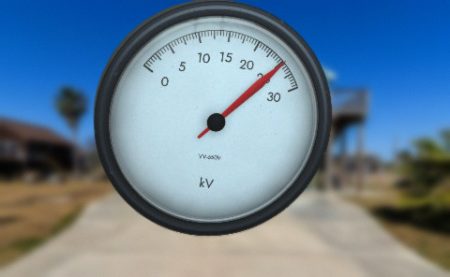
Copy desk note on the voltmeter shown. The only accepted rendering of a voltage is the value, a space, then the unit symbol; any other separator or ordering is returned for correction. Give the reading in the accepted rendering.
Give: 25 kV
